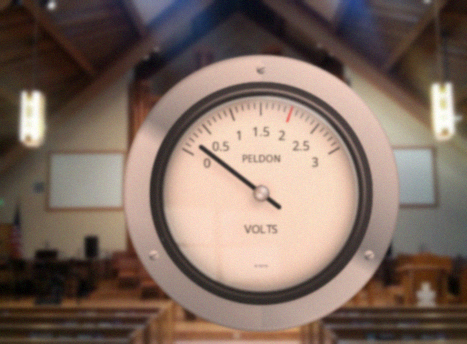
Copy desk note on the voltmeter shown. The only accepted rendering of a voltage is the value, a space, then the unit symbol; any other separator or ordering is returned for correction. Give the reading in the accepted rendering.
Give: 0.2 V
